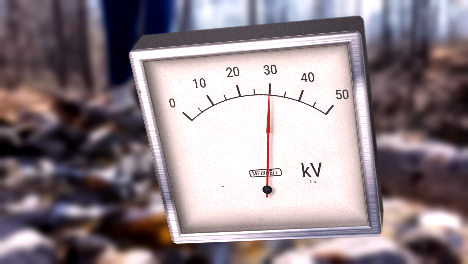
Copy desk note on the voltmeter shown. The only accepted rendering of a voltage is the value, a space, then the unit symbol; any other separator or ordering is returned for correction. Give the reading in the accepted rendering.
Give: 30 kV
